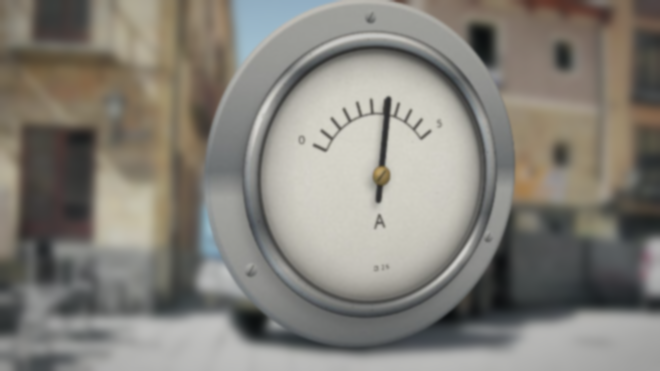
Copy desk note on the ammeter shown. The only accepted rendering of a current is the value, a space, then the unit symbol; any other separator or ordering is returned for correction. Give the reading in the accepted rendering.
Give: 3 A
